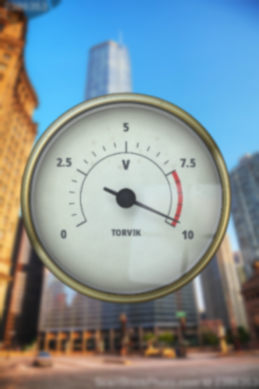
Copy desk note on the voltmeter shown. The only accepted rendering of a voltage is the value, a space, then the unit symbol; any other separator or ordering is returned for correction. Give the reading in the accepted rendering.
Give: 9.75 V
